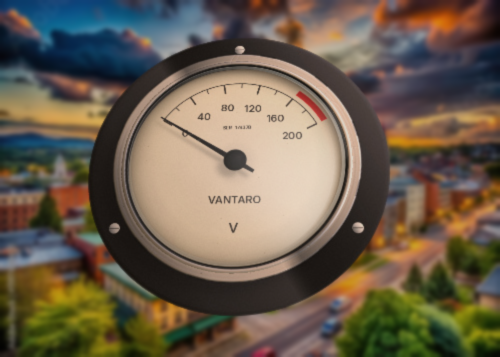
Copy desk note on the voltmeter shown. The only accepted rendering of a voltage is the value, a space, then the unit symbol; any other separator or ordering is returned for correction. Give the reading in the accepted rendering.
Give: 0 V
